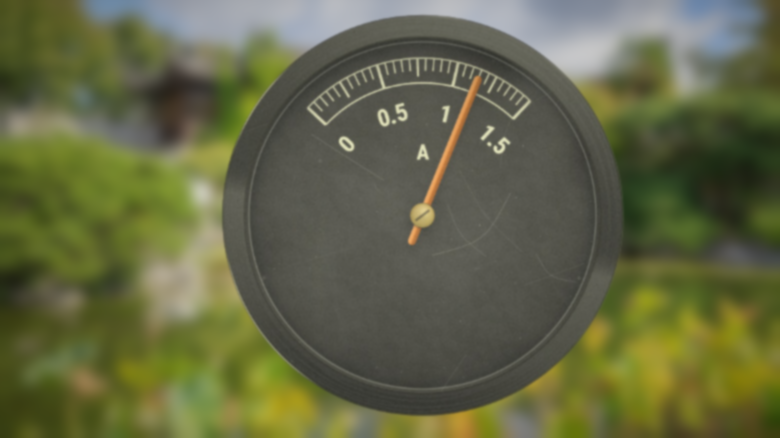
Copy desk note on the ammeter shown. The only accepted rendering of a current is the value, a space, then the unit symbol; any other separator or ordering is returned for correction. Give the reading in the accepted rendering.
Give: 1.15 A
